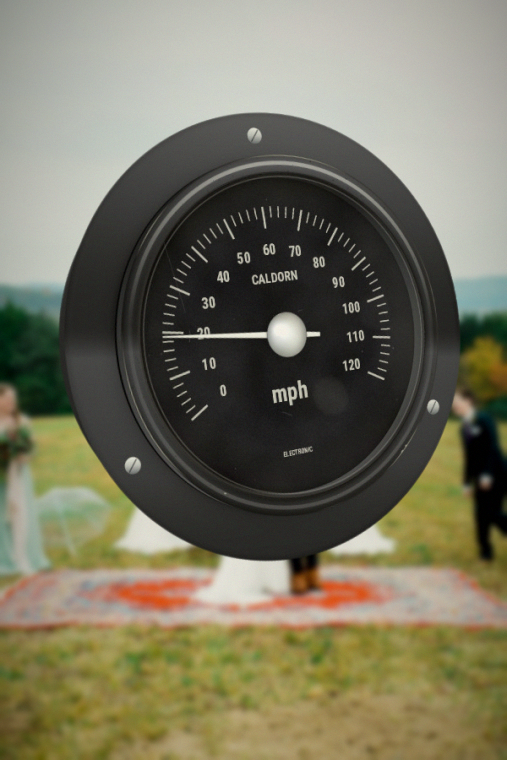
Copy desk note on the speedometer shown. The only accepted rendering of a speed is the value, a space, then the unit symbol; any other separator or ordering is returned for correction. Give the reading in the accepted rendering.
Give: 19 mph
